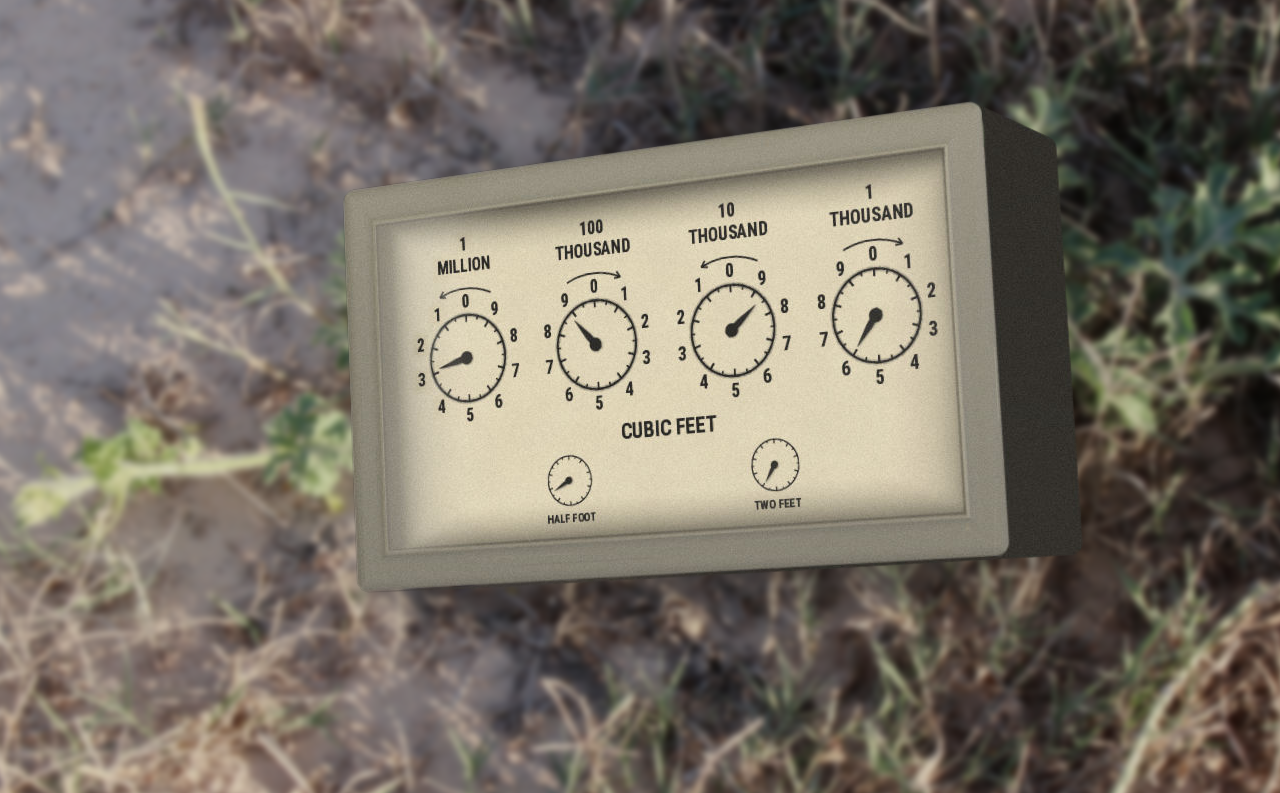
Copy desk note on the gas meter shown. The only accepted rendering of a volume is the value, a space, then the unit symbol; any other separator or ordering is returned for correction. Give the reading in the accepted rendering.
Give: 288600 ft³
